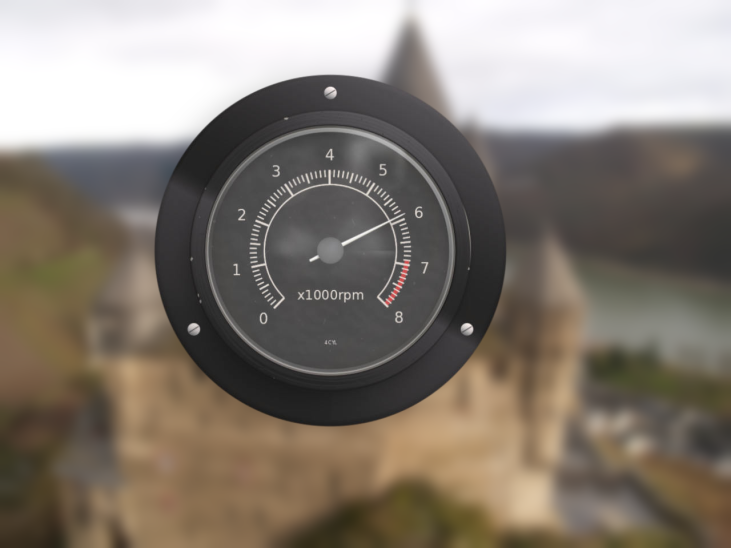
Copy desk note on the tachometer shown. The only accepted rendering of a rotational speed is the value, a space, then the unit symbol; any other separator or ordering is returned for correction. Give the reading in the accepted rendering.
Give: 5900 rpm
